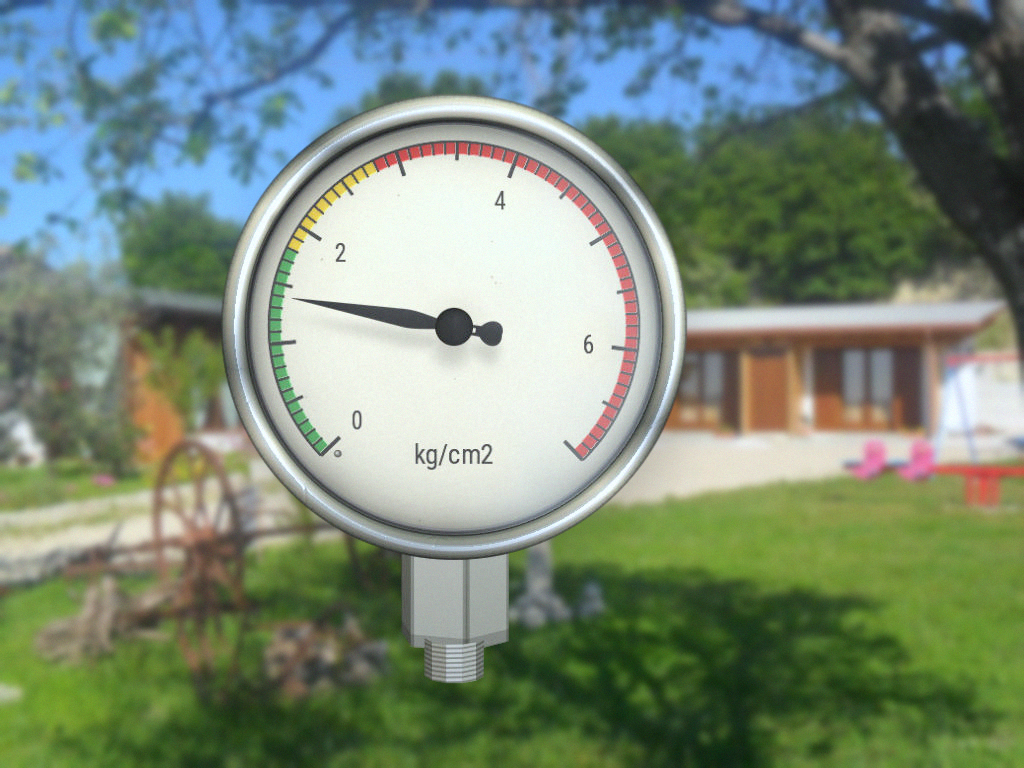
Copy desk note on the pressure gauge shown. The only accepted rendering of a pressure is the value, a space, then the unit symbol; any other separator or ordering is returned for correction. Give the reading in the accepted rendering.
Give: 1.4 kg/cm²
